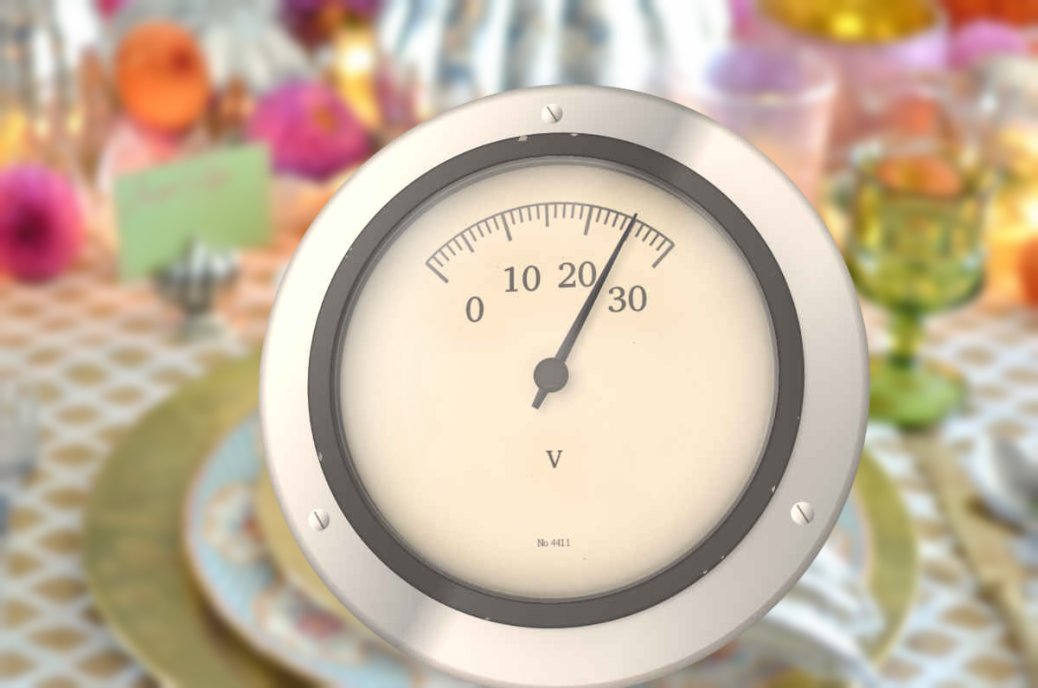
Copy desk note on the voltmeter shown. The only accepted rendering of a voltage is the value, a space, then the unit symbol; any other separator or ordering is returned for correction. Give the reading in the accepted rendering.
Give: 25 V
